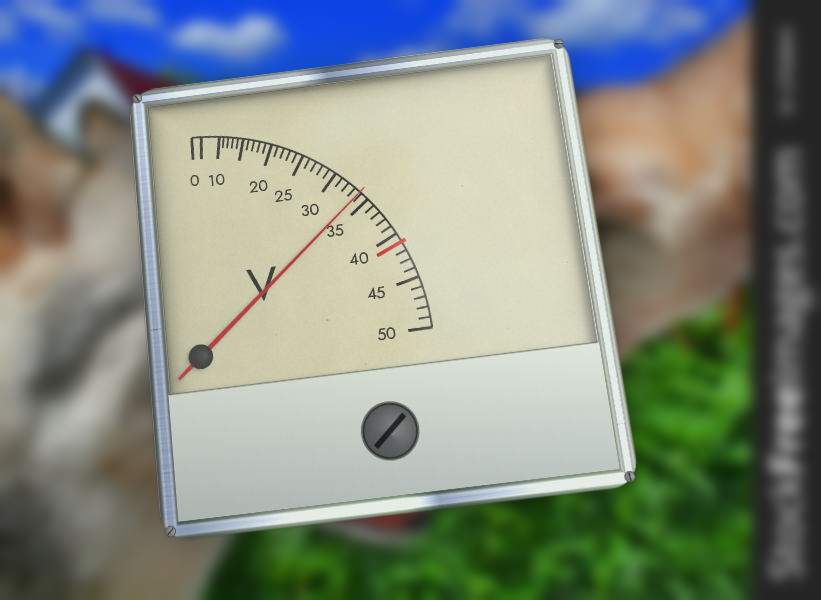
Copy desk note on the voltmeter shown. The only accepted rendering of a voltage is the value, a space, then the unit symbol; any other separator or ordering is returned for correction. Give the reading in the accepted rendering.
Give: 34 V
